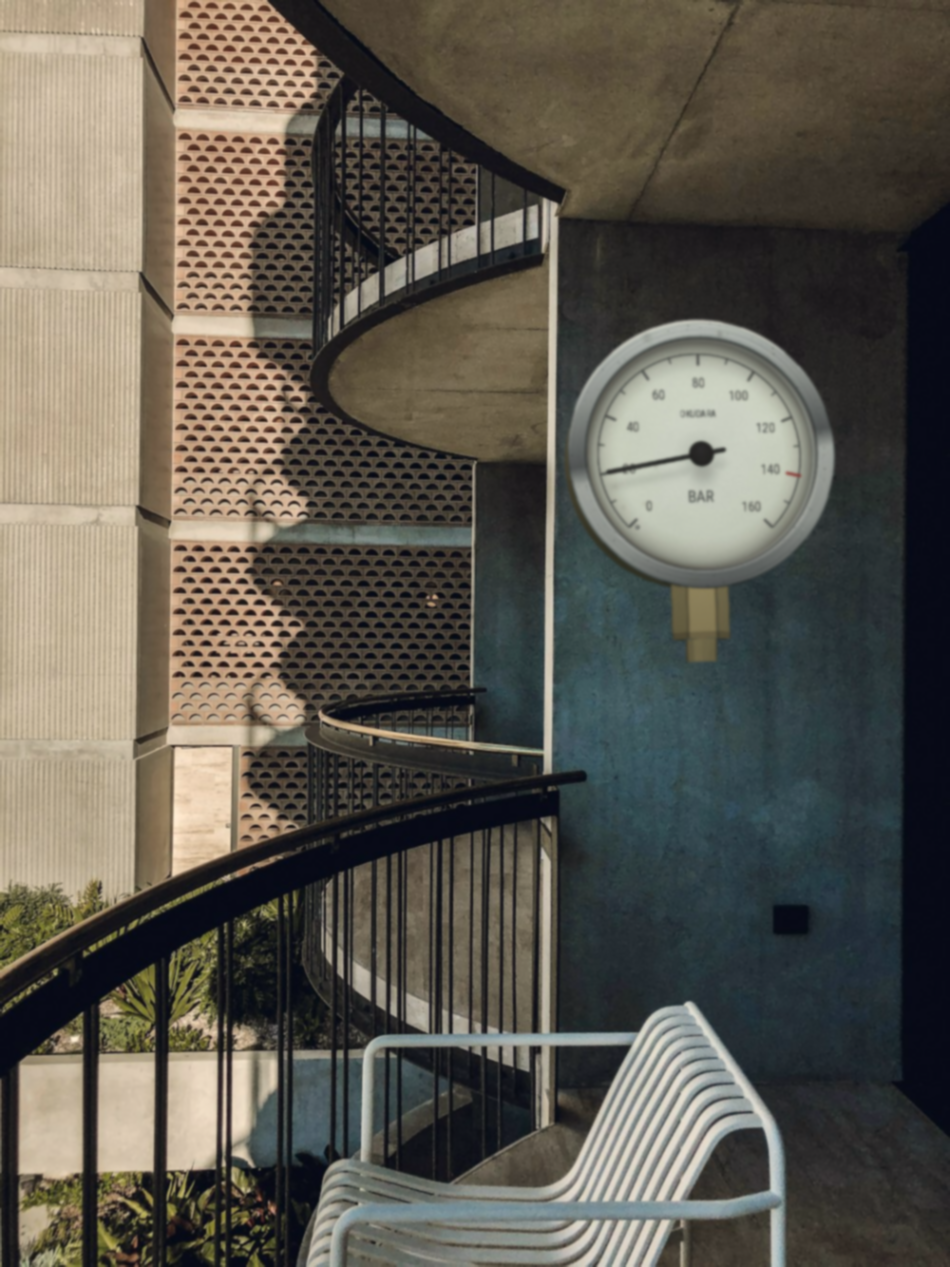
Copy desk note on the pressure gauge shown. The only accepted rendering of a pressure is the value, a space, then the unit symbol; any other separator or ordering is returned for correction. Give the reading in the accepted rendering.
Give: 20 bar
